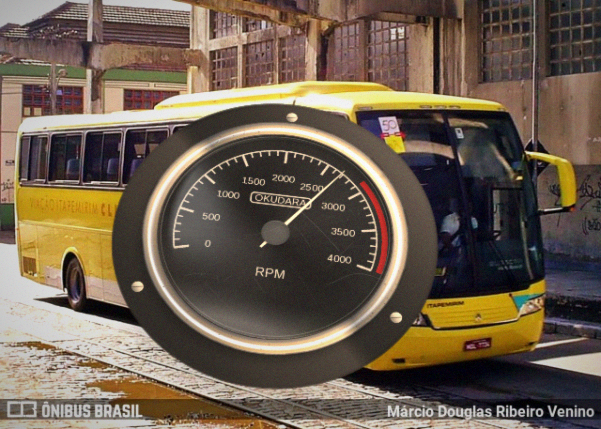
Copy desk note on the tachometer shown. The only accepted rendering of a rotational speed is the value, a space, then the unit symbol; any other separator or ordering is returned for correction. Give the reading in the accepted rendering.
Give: 2700 rpm
